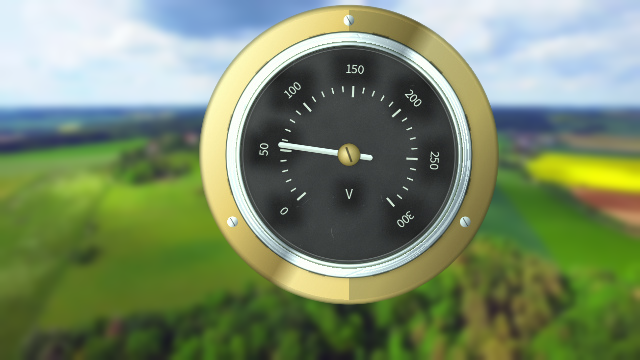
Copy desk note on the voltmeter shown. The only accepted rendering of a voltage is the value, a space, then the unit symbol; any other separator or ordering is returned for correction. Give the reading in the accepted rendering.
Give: 55 V
